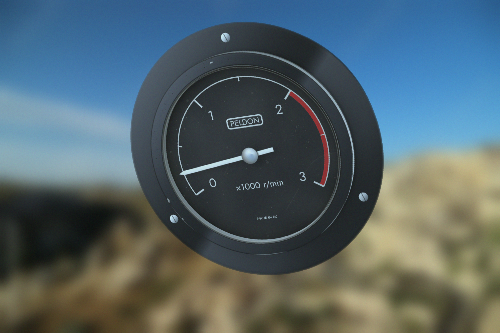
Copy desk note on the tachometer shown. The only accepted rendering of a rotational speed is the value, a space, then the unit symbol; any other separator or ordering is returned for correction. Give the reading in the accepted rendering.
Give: 250 rpm
